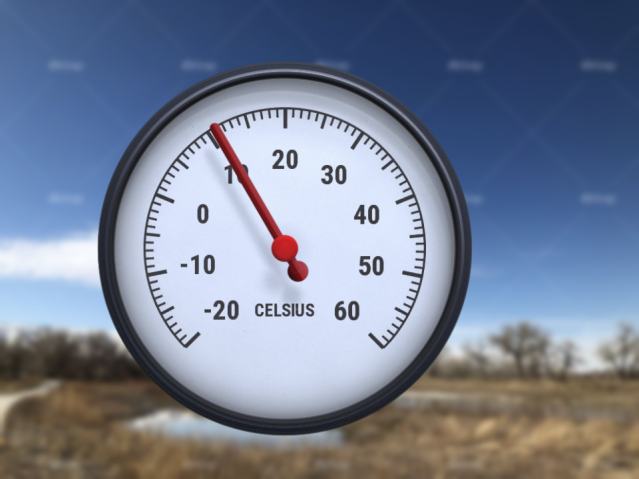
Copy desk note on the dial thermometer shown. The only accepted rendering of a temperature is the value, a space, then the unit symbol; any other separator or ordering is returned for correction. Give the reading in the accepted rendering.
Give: 11 °C
